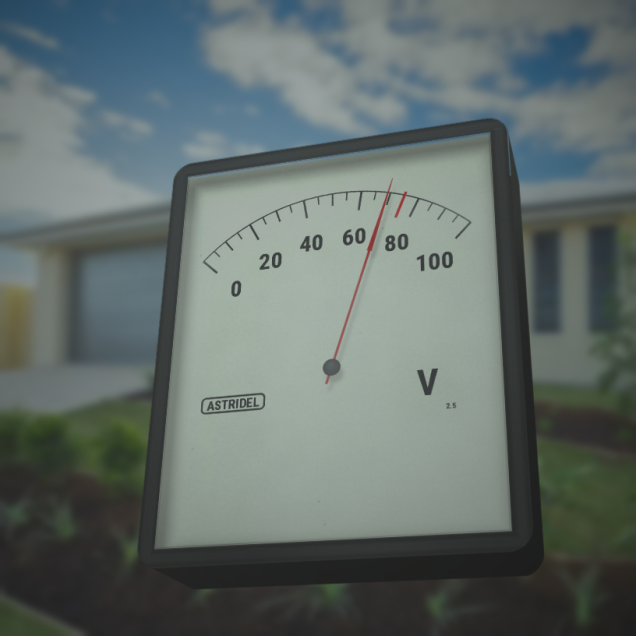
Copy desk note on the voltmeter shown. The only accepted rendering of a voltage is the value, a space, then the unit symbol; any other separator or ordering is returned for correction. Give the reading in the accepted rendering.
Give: 70 V
